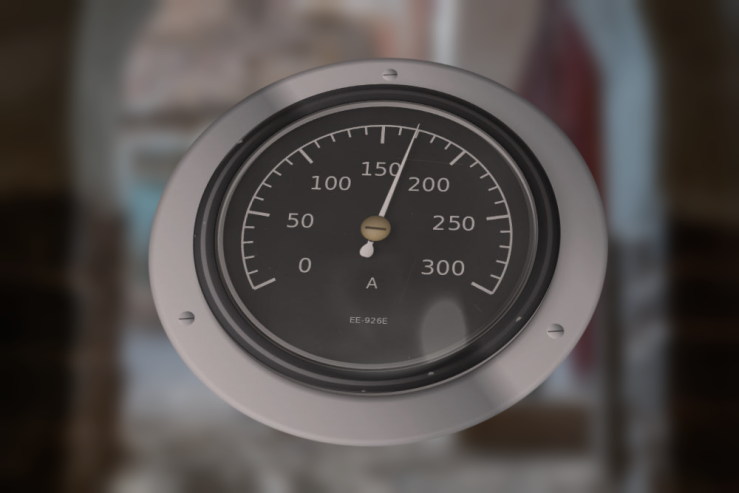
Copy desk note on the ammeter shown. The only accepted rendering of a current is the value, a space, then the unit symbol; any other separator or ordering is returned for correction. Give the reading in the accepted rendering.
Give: 170 A
